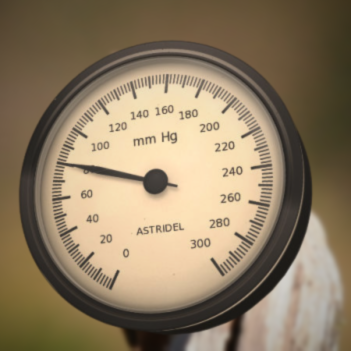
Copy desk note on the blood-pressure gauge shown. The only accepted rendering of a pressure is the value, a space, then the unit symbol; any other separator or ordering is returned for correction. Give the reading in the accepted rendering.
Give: 80 mmHg
